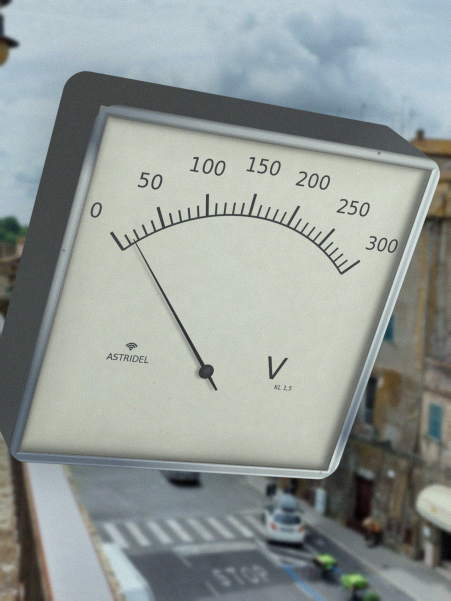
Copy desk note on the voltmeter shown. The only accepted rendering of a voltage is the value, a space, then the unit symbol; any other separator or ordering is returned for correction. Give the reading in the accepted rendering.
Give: 15 V
